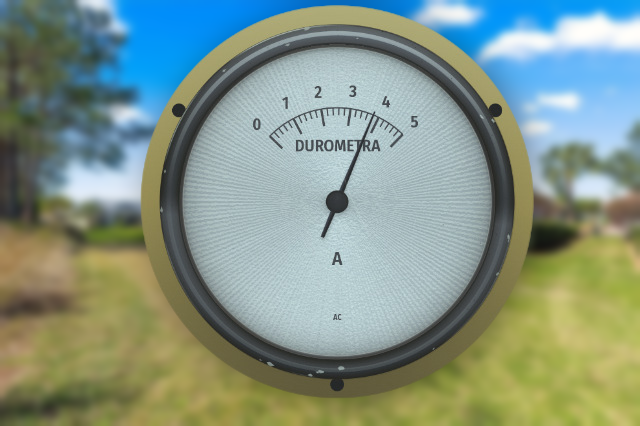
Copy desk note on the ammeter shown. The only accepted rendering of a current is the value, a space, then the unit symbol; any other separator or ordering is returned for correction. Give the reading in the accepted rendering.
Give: 3.8 A
